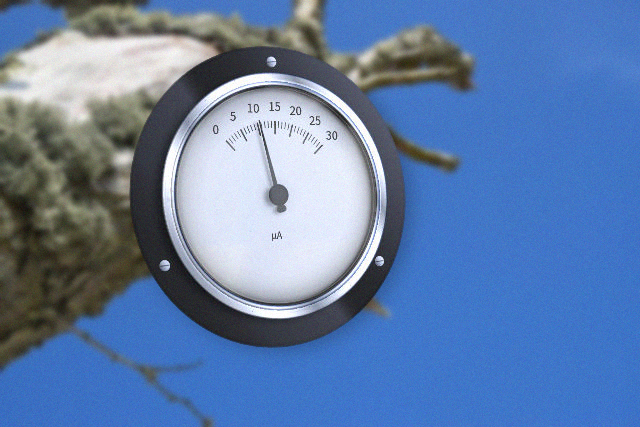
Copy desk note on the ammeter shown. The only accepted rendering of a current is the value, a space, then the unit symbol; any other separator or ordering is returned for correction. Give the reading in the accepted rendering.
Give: 10 µA
